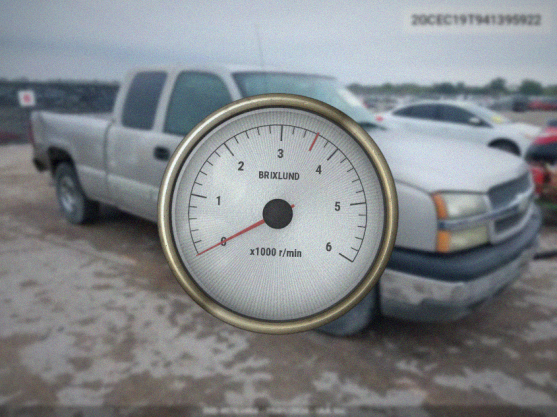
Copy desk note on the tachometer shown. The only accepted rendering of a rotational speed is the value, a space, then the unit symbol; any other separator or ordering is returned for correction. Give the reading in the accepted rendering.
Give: 0 rpm
